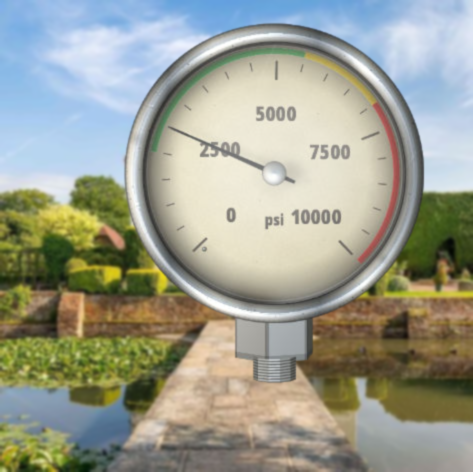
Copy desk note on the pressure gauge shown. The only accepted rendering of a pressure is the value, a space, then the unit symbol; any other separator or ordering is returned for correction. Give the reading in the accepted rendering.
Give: 2500 psi
